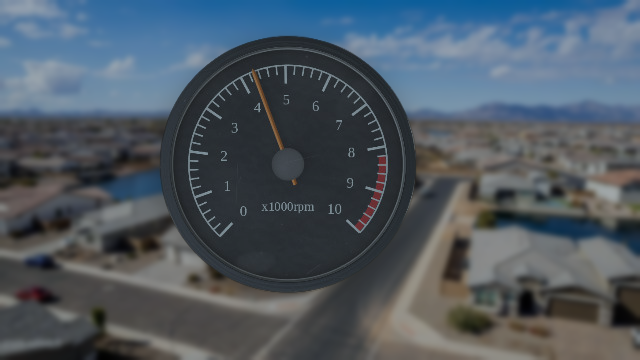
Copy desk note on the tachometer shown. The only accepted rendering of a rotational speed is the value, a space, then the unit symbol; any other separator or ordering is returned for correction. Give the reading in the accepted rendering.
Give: 4300 rpm
